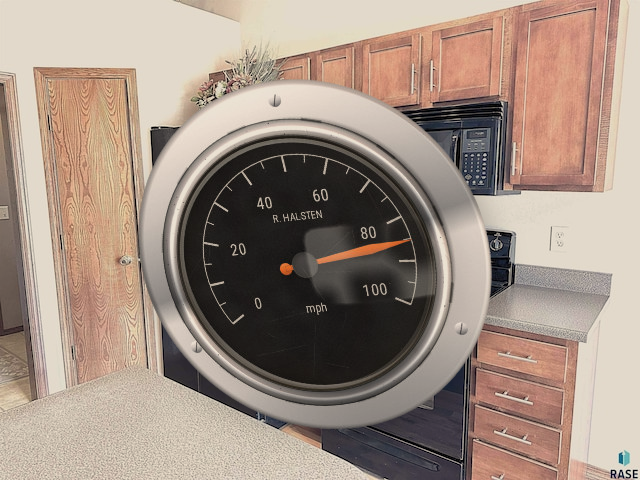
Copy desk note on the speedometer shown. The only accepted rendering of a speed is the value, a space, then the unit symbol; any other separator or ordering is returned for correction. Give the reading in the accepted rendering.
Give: 85 mph
